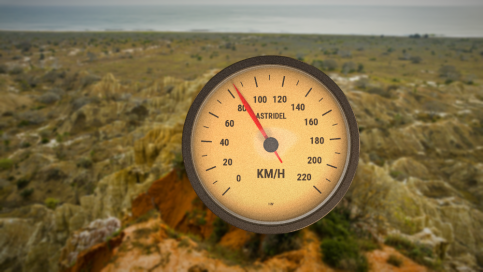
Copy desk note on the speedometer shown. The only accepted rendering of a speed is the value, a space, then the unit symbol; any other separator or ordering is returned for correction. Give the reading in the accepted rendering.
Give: 85 km/h
